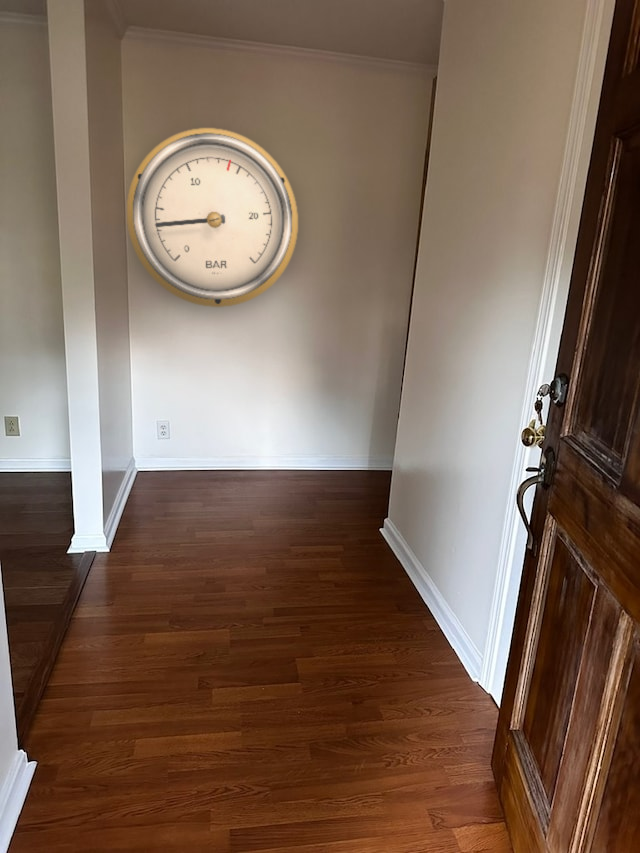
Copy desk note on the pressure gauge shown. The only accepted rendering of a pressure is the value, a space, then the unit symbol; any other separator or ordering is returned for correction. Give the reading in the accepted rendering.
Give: 3.5 bar
